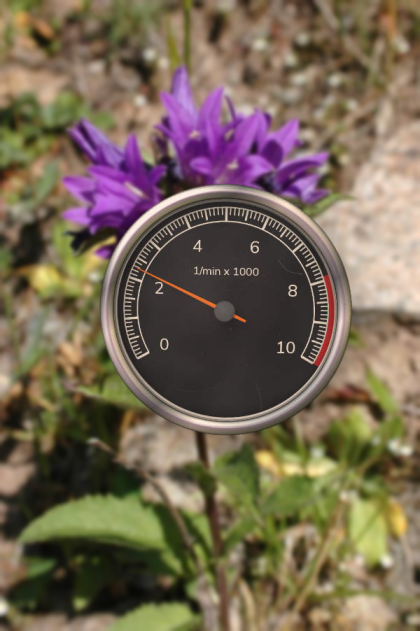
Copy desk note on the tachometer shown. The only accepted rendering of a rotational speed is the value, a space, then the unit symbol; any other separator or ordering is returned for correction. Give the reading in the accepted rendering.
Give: 2300 rpm
